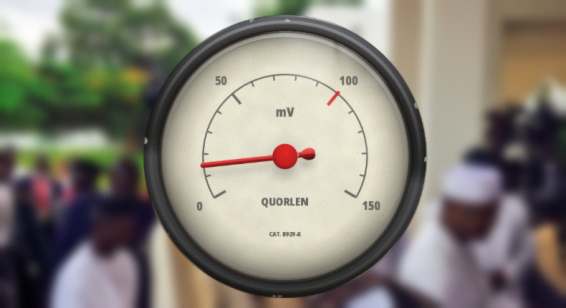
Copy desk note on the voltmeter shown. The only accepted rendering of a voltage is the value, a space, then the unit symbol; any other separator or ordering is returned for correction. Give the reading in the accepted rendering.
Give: 15 mV
